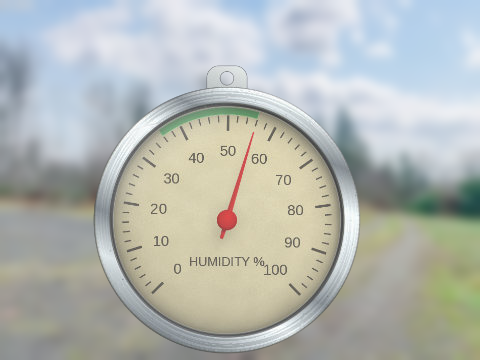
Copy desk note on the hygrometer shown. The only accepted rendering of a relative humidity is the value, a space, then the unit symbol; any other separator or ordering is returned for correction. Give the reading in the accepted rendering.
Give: 56 %
